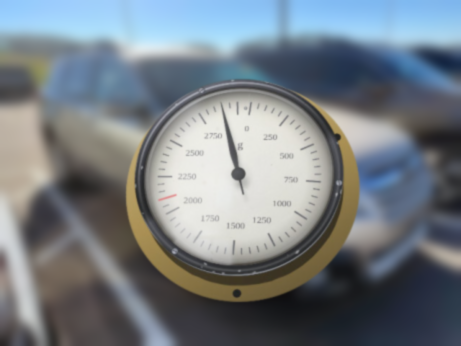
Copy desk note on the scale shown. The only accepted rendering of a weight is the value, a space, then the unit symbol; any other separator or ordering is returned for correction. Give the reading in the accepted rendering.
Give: 2900 g
